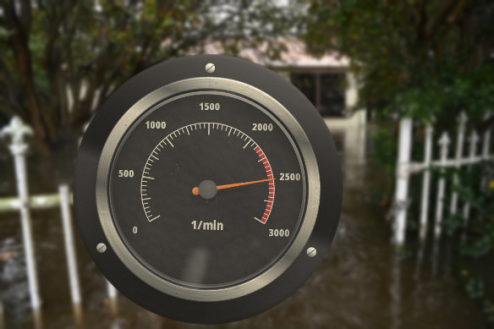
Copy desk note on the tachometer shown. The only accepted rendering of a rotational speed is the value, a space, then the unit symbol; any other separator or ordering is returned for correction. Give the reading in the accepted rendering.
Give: 2500 rpm
